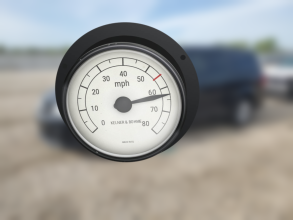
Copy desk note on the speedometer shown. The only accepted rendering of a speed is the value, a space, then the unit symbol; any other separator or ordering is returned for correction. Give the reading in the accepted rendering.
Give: 62.5 mph
